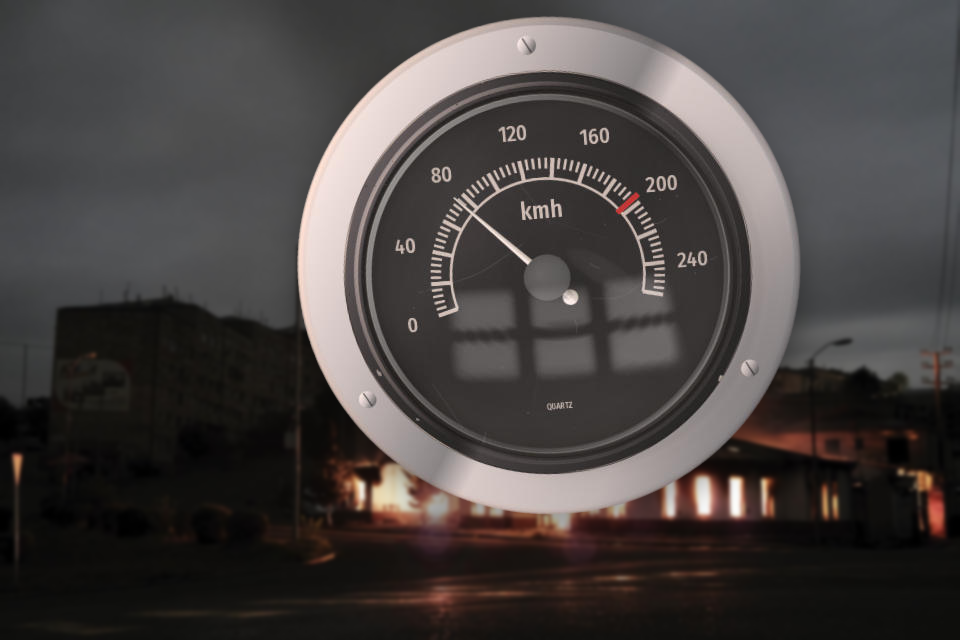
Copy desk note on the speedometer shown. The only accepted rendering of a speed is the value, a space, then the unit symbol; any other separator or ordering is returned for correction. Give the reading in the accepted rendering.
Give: 76 km/h
